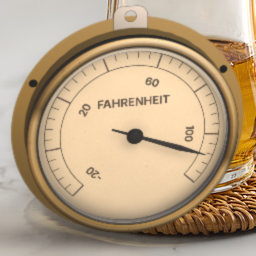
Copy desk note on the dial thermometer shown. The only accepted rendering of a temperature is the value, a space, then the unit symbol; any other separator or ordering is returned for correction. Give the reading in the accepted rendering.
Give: 108 °F
